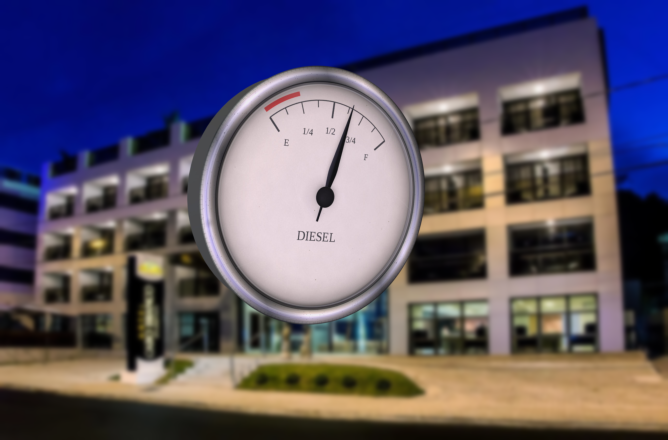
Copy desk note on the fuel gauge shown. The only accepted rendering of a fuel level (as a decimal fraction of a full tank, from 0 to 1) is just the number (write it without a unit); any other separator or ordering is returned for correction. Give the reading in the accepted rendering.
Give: 0.625
